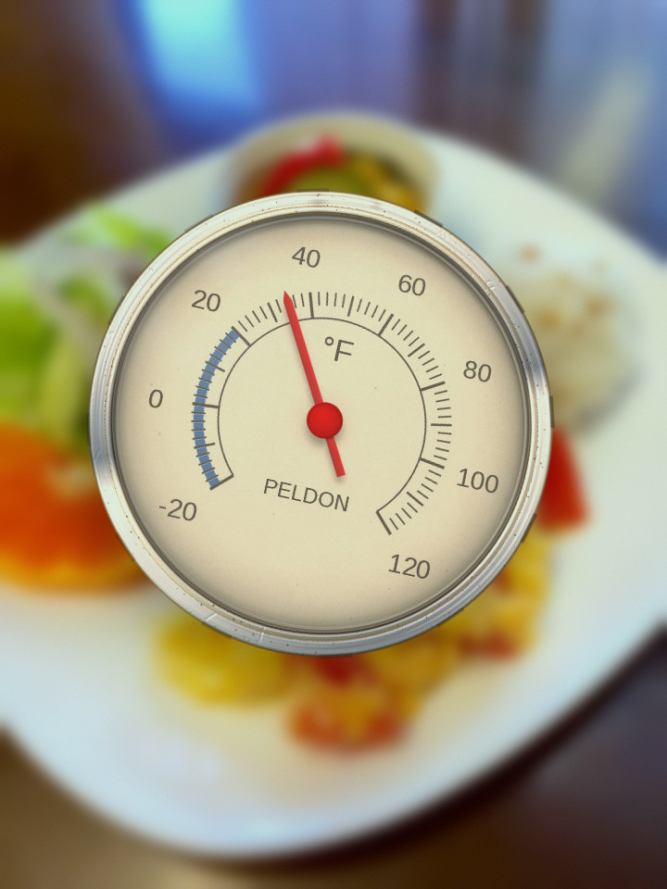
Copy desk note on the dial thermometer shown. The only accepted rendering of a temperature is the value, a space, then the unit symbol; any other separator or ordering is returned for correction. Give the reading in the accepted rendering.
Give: 34 °F
